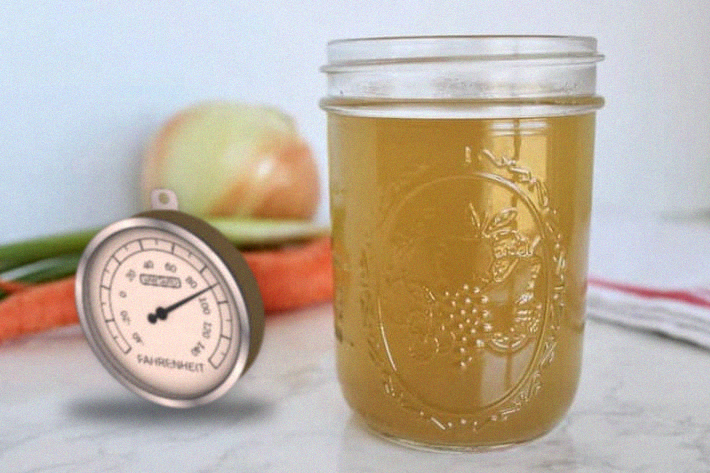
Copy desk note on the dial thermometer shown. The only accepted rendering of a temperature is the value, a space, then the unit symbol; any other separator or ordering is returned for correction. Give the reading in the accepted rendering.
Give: 90 °F
